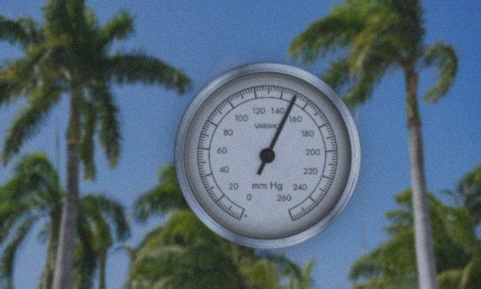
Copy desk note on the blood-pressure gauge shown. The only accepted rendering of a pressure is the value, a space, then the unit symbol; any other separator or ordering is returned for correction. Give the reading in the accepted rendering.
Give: 150 mmHg
